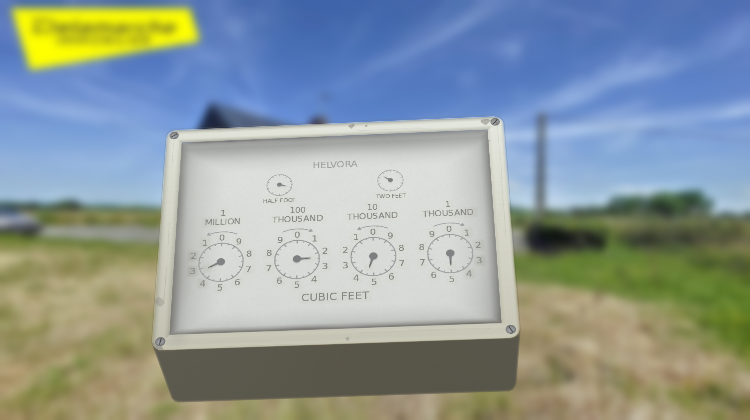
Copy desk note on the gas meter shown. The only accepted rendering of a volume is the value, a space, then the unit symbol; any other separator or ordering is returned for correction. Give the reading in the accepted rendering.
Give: 324500 ft³
